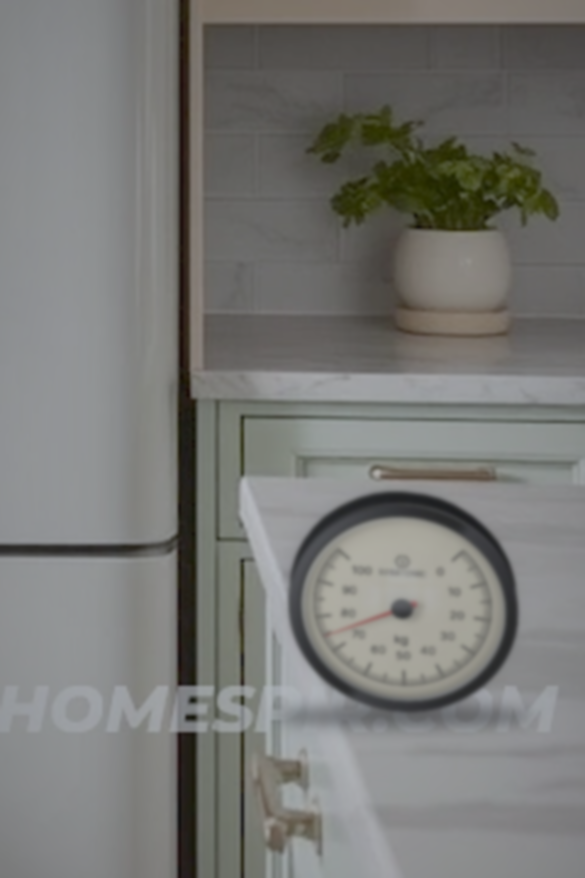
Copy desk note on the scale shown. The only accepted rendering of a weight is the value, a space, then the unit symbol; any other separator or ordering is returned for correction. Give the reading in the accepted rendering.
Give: 75 kg
